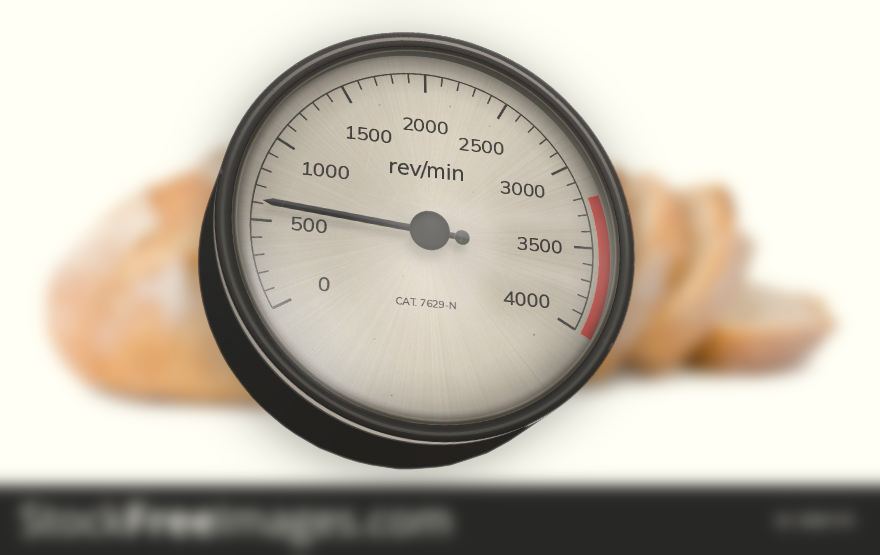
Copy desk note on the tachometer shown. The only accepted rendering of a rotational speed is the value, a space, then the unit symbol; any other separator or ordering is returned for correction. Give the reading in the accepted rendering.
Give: 600 rpm
